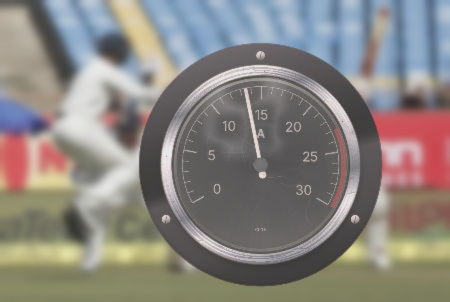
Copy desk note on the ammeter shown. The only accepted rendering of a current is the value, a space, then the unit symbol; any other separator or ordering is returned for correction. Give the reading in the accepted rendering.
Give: 13.5 A
